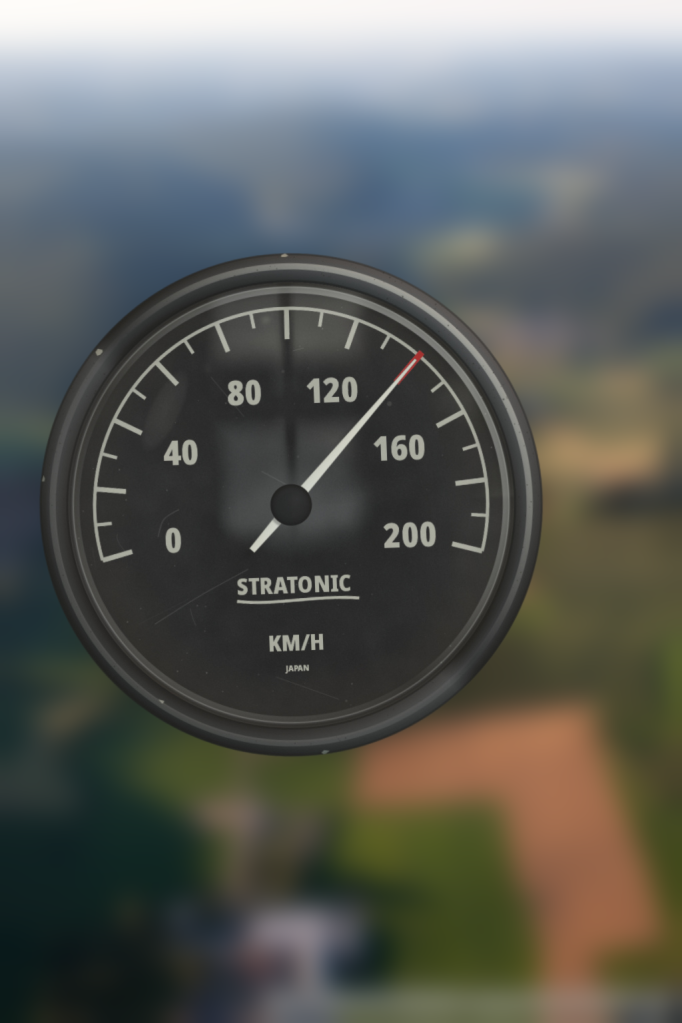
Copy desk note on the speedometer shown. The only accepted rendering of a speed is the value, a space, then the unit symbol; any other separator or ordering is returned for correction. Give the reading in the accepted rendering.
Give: 140 km/h
